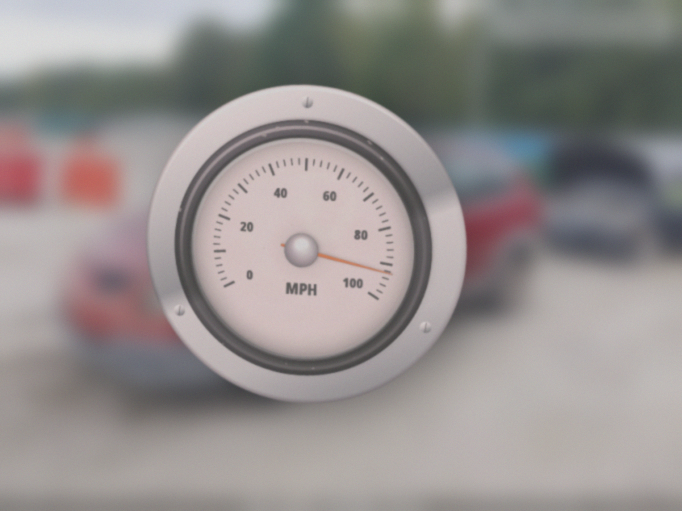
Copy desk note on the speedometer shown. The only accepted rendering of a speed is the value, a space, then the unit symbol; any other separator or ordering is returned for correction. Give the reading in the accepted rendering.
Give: 92 mph
